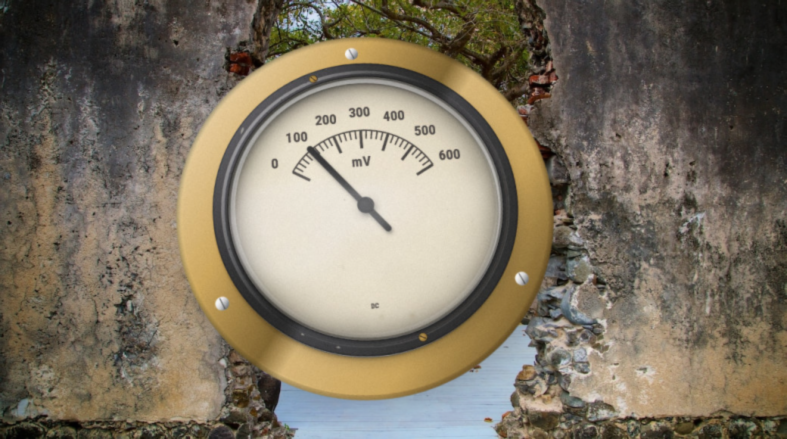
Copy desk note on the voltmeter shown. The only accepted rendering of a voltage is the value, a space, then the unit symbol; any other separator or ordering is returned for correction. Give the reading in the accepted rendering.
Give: 100 mV
